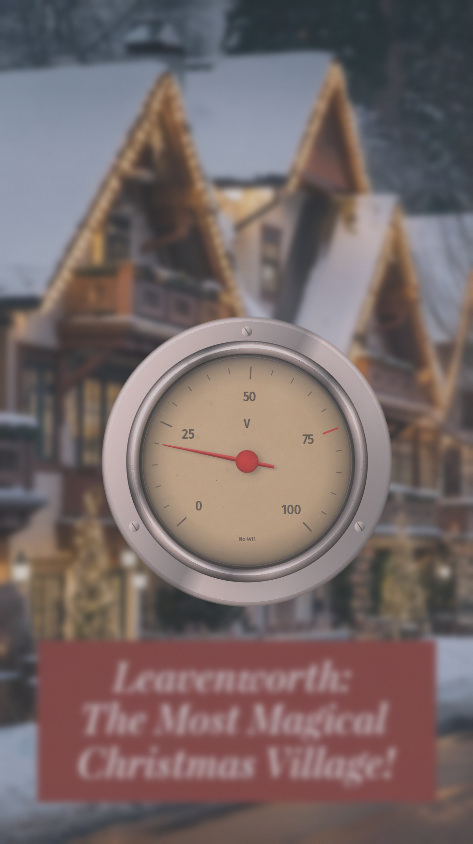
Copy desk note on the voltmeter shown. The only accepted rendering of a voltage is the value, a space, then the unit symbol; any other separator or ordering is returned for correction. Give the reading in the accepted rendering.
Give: 20 V
